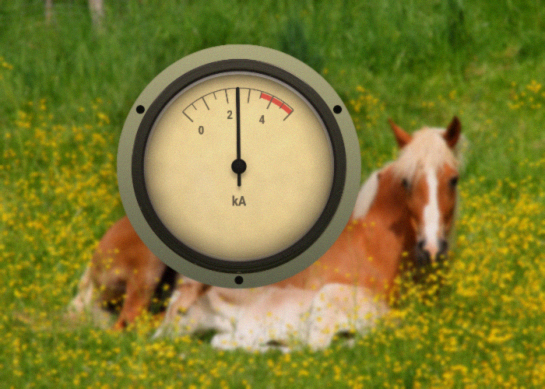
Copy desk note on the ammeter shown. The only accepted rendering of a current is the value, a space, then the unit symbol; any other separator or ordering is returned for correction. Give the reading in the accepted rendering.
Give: 2.5 kA
